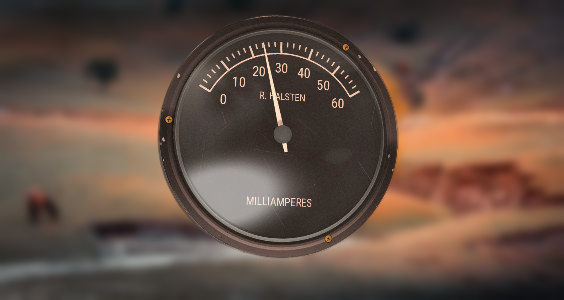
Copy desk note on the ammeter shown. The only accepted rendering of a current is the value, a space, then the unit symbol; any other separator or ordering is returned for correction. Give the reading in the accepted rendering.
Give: 24 mA
